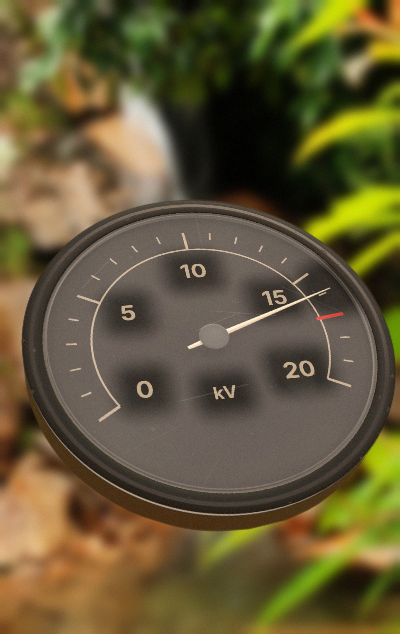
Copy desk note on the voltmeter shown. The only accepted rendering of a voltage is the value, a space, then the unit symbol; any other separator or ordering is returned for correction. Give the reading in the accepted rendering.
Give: 16 kV
